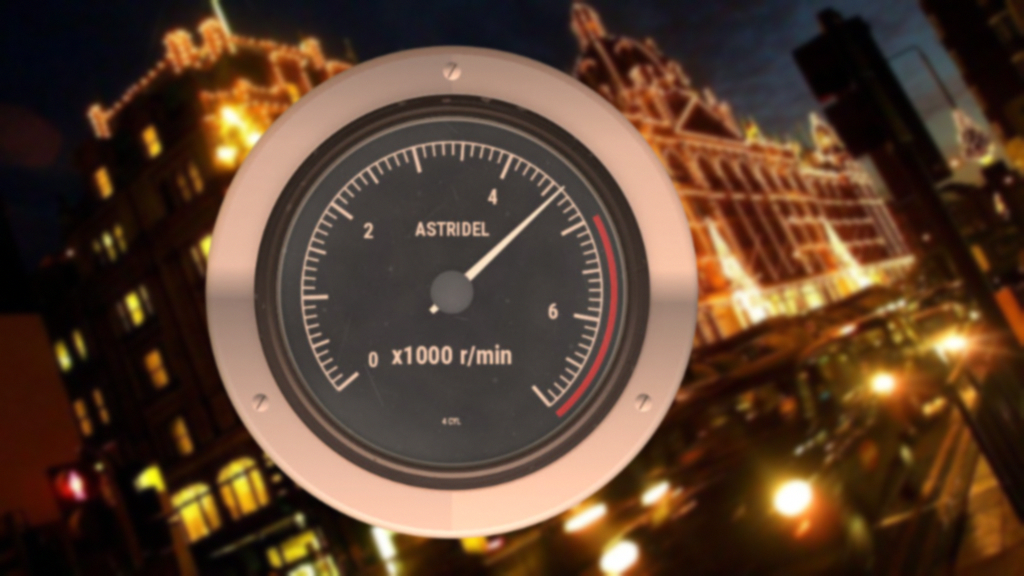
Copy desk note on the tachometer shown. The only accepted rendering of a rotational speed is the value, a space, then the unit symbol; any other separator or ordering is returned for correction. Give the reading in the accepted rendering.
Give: 4600 rpm
